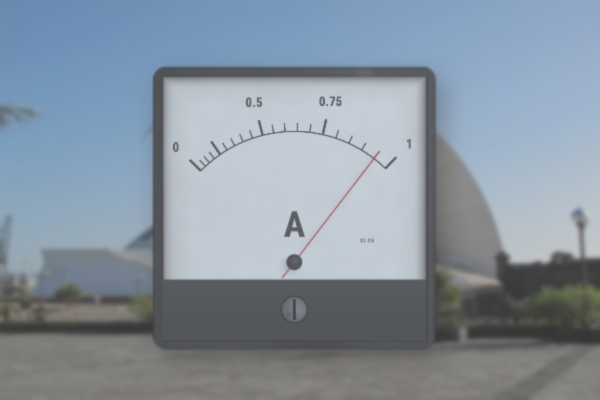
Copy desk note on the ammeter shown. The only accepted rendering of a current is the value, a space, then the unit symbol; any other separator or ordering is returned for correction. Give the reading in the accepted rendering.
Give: 0.95 A
